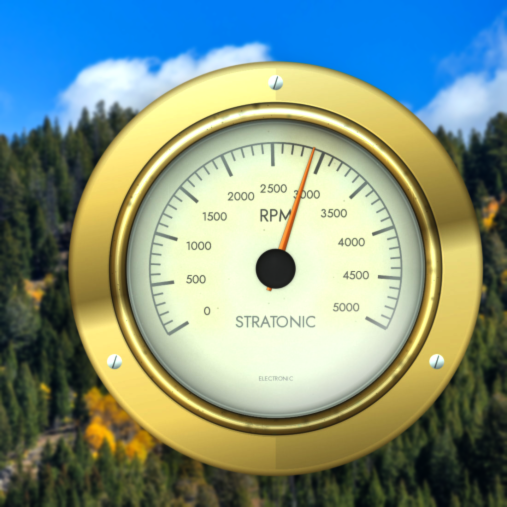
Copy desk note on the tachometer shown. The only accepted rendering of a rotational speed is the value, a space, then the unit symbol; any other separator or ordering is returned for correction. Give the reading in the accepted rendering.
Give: 2900 rpm
